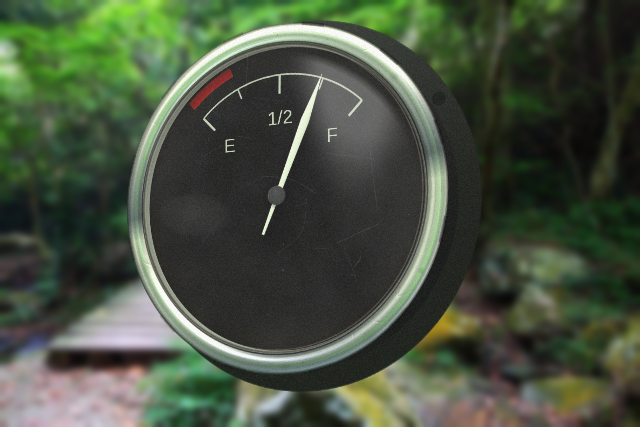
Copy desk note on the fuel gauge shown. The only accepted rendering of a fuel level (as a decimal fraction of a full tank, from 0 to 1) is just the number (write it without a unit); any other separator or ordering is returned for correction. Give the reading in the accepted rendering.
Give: 0.75
